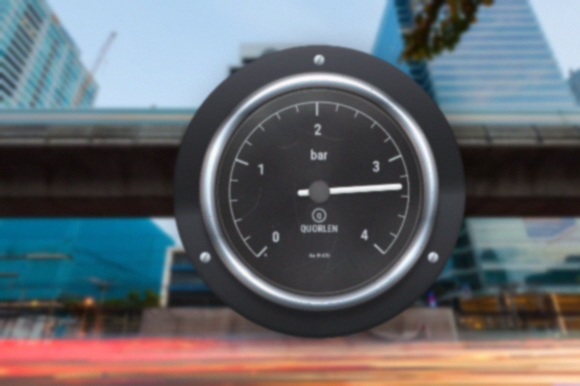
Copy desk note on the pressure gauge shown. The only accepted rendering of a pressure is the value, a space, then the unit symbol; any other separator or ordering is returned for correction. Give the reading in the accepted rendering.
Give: 3.3 bar
